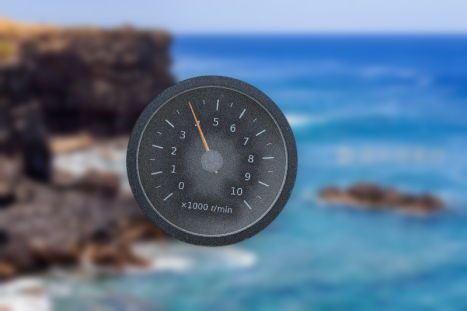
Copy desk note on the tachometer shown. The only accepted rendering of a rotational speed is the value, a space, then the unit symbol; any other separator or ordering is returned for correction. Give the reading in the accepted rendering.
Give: 4000 rpm
